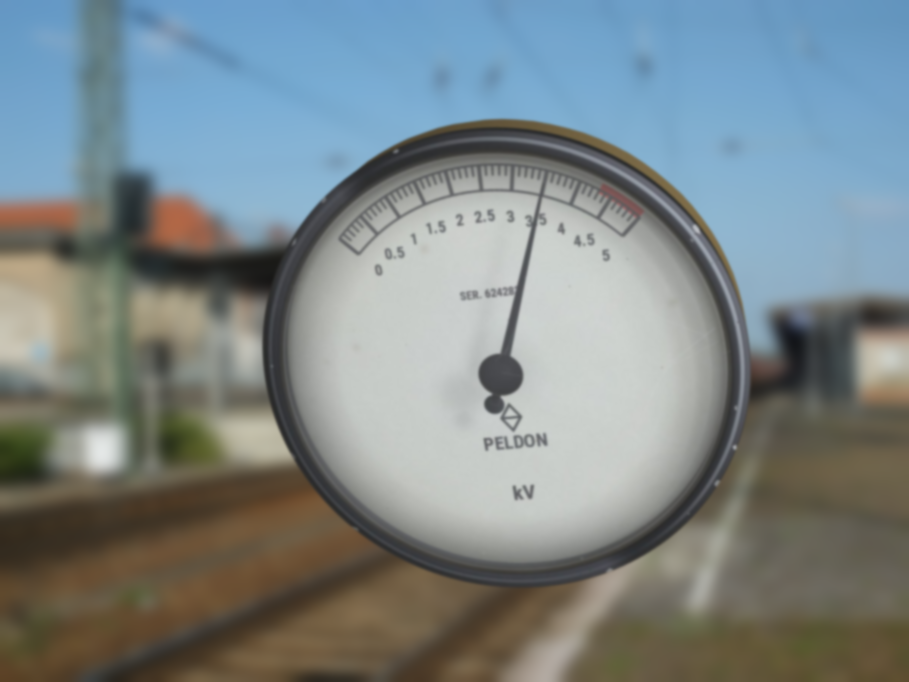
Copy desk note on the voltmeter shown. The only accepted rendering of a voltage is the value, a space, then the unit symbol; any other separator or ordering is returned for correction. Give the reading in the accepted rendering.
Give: 3.5 kV
